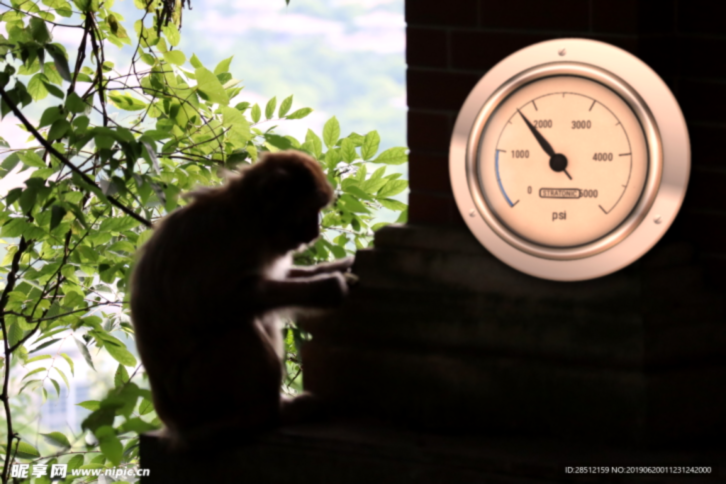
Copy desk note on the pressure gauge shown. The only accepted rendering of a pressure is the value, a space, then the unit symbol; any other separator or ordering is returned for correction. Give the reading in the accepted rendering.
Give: 1750 psi
